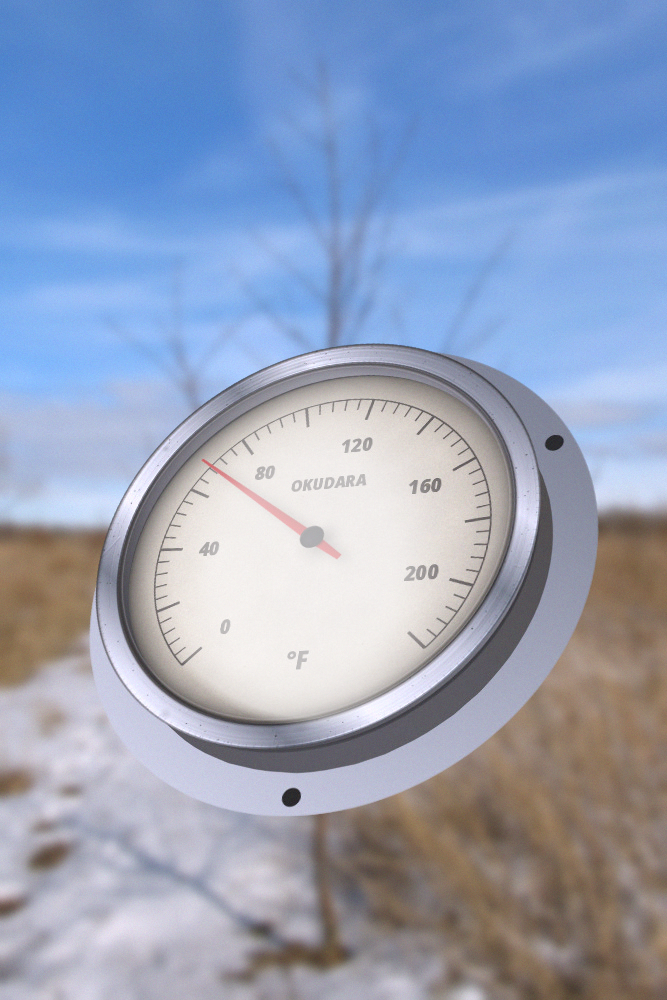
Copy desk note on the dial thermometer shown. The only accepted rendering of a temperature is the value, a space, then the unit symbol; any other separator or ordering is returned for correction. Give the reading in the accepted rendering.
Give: 68 °F
